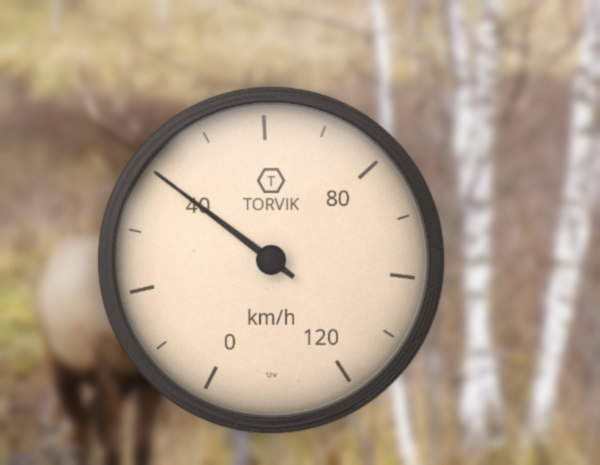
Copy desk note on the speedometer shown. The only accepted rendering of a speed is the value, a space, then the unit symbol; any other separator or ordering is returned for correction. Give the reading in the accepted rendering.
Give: 40 km/h
